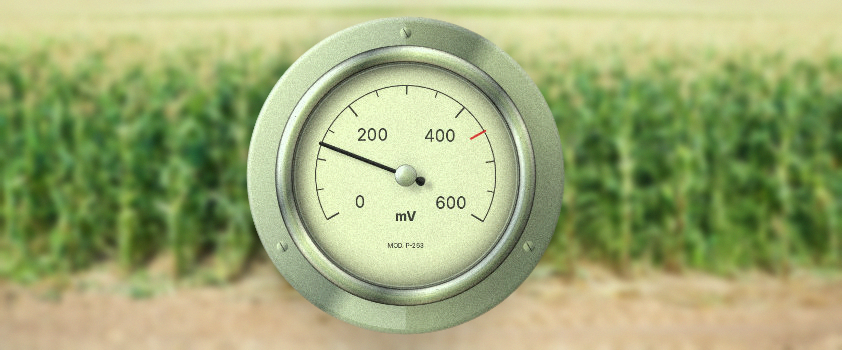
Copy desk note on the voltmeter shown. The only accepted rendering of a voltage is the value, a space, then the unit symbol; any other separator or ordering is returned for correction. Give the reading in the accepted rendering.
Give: 125 mV
